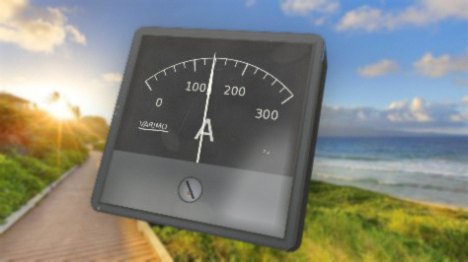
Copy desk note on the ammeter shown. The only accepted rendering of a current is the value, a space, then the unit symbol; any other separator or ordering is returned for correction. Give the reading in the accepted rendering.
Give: 140 A
